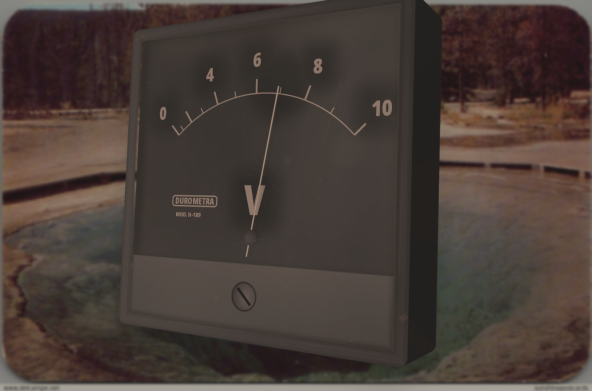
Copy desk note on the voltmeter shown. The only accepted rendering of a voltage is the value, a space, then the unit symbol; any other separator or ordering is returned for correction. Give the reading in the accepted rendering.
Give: 7 V
